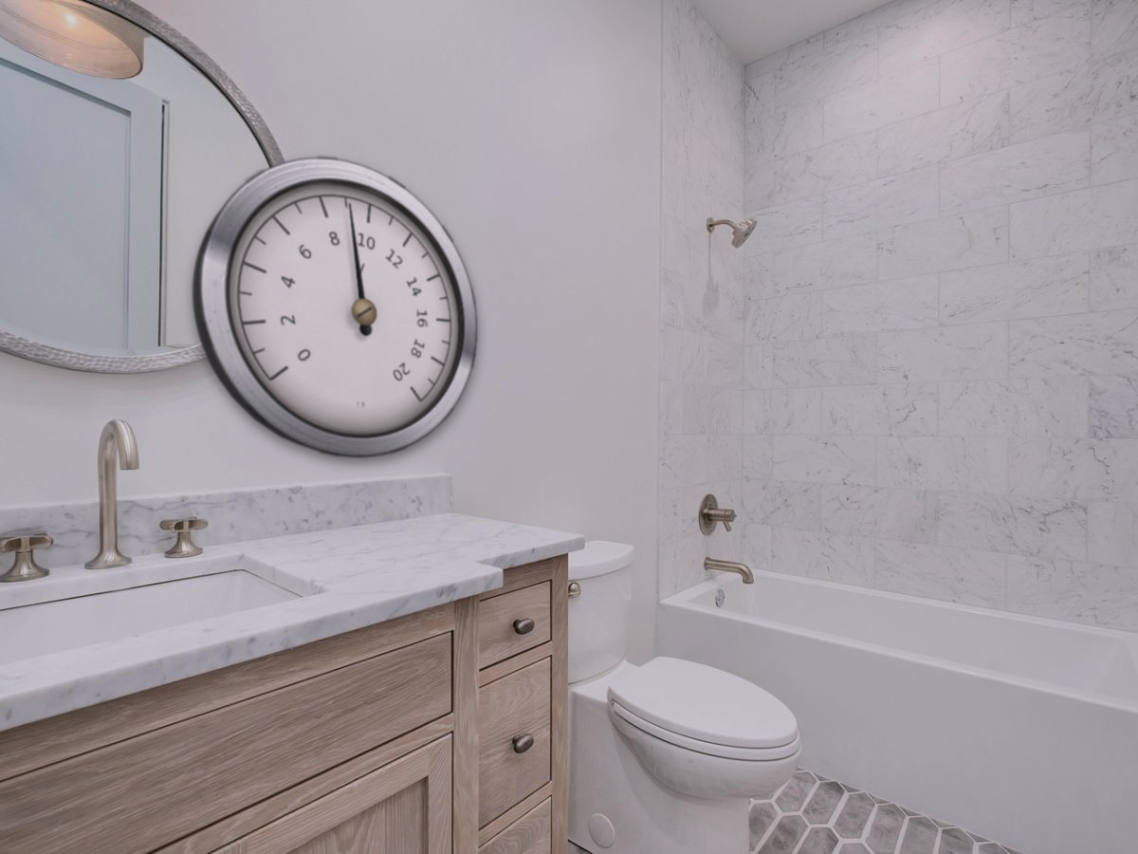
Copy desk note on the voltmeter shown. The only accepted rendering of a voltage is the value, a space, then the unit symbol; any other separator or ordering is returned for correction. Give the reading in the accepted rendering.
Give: 9 V
